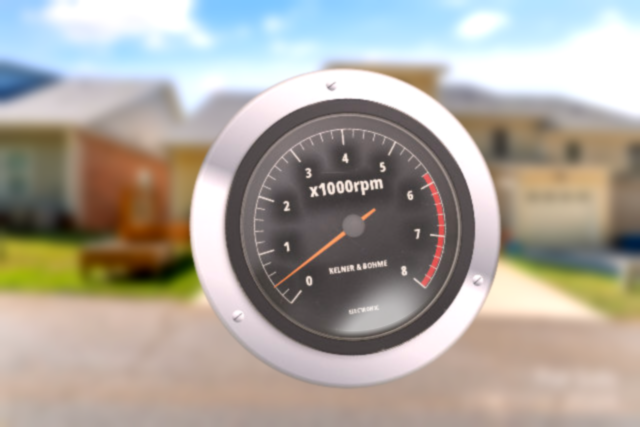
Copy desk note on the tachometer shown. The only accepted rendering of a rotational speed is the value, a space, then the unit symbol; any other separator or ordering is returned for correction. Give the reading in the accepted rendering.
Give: 400 rpm
